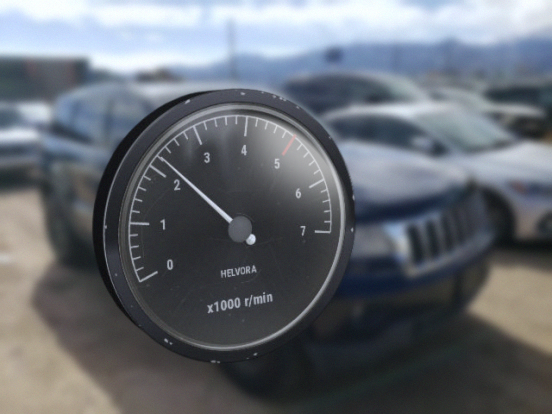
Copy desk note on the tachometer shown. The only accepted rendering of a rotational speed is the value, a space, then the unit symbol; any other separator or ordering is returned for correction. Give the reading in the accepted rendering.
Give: 2200 rpm
